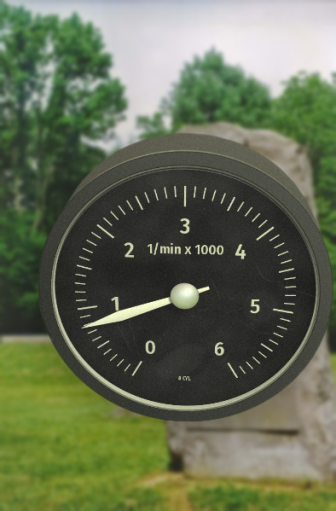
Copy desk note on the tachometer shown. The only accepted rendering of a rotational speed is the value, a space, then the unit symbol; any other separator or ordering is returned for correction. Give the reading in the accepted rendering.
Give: 800 rpm
